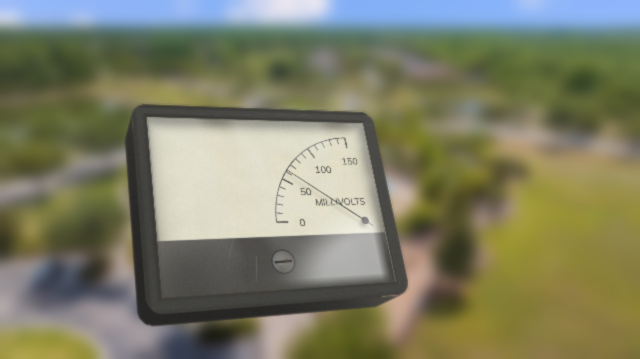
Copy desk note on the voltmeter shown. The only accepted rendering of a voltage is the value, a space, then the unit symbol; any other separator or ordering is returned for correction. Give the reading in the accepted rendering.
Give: 60 mV
